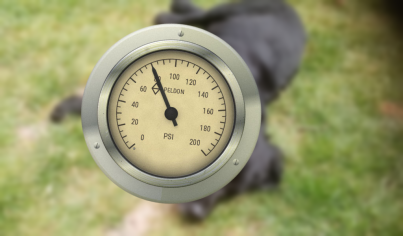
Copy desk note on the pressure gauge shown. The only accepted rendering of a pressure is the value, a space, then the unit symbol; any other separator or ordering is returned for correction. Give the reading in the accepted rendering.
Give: 80 psi
